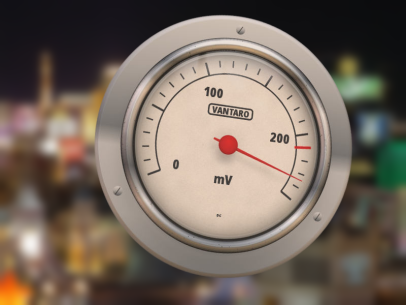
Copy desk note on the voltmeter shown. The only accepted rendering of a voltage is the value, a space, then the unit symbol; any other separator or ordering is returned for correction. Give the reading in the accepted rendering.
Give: 235 mV
